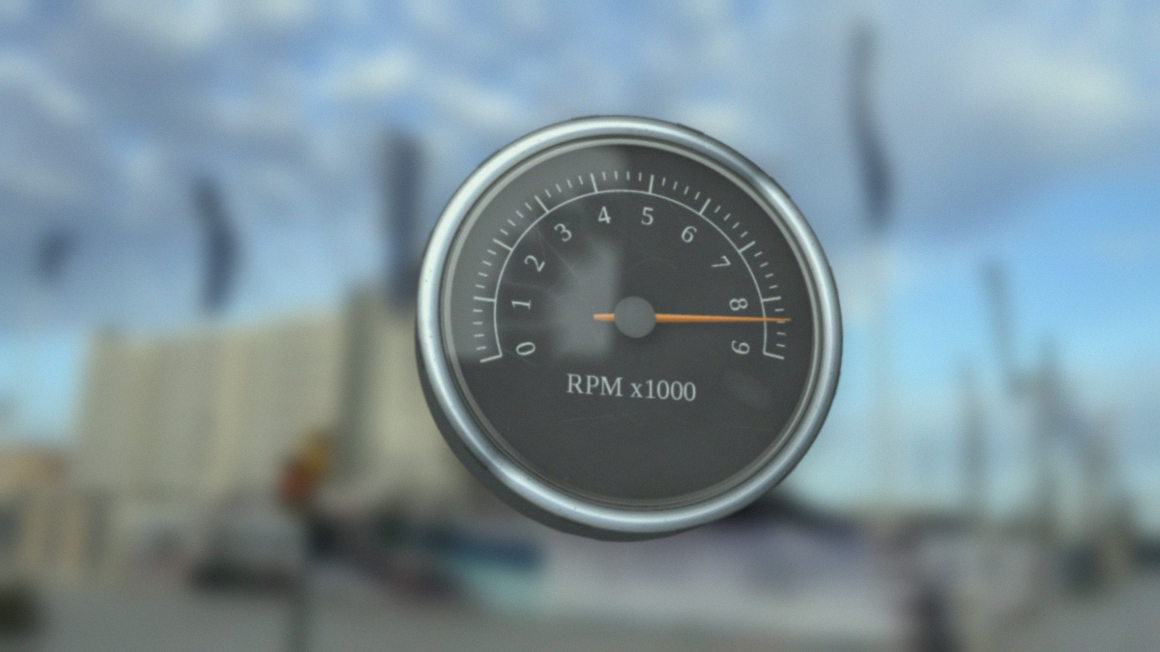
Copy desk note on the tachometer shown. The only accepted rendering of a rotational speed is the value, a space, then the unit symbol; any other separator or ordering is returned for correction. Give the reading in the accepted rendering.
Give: 8400 rpm
